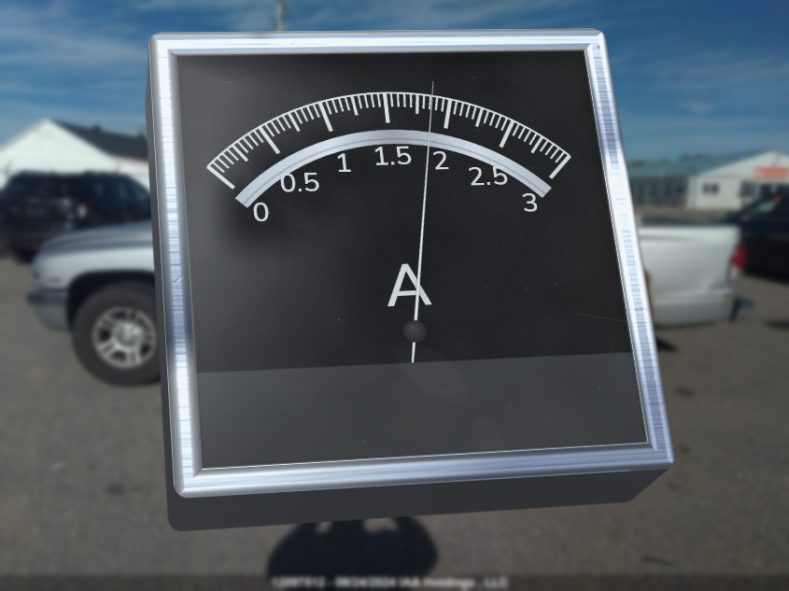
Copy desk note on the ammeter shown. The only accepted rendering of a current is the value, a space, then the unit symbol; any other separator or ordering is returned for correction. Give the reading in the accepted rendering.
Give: 1.85 A
